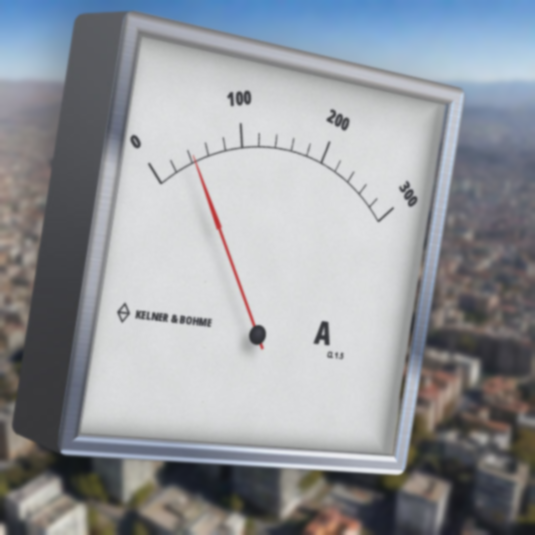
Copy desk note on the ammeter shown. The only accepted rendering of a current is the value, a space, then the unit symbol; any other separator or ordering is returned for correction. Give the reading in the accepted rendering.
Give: 40 A
